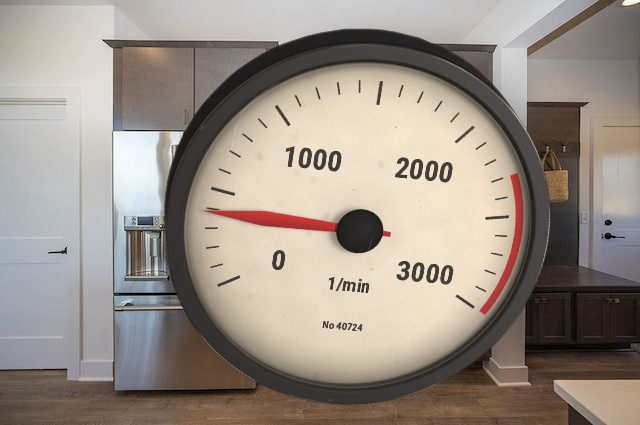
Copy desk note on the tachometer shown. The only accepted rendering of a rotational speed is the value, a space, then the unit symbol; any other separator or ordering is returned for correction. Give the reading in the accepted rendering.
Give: 400 rpm
